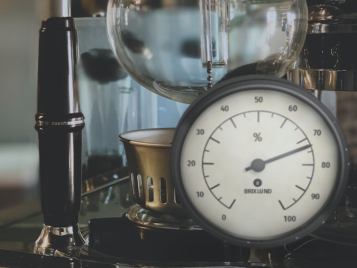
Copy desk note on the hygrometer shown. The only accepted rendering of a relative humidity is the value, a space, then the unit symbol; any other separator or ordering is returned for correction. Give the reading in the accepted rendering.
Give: 72.5 %
